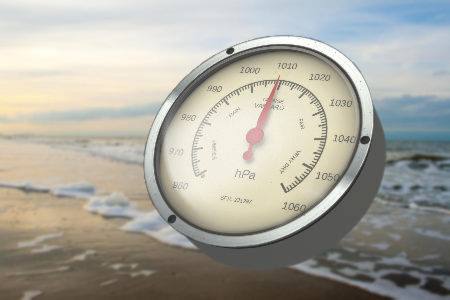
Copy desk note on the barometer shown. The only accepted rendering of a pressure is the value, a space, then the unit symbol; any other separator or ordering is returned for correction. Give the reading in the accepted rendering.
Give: 1010 hPa
